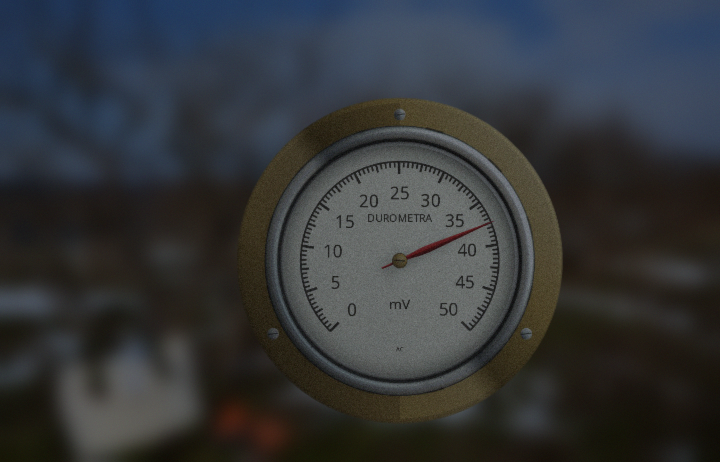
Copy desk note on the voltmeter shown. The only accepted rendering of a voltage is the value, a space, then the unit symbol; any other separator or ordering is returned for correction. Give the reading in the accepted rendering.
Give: 37.5 mV
